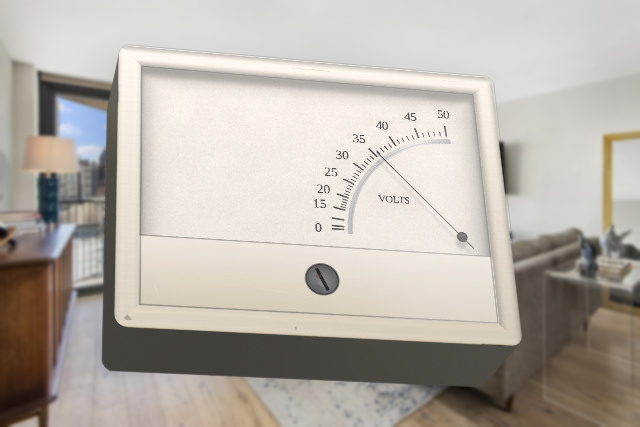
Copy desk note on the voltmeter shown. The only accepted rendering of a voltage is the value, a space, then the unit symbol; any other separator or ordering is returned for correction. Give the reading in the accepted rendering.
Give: 35 V
